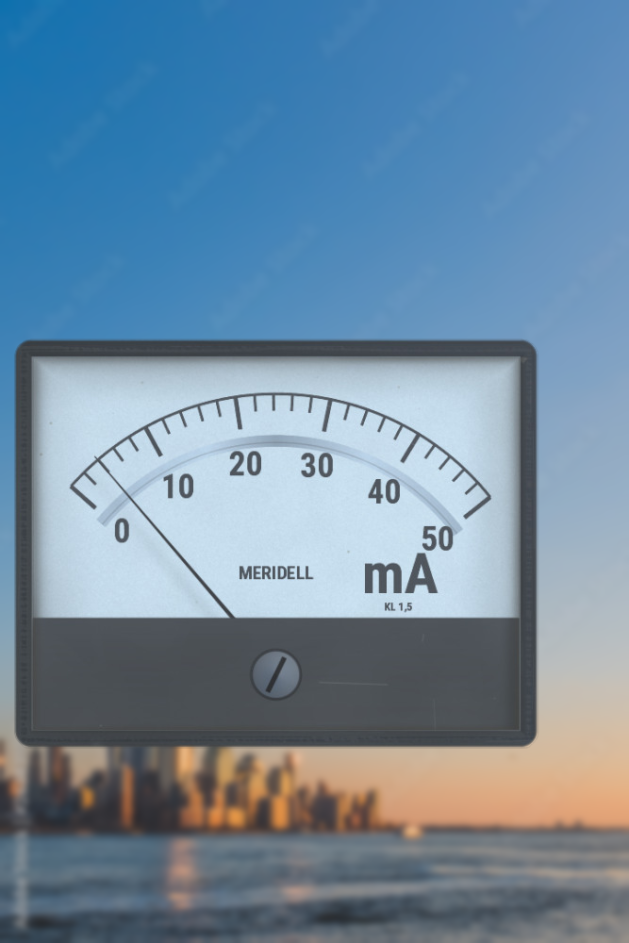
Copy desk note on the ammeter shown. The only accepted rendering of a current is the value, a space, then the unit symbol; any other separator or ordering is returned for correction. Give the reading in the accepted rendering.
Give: 4 mA
